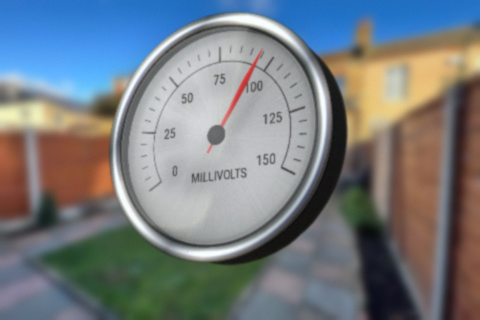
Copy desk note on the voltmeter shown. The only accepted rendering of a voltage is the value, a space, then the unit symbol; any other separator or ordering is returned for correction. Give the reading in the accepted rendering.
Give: 95 mV
